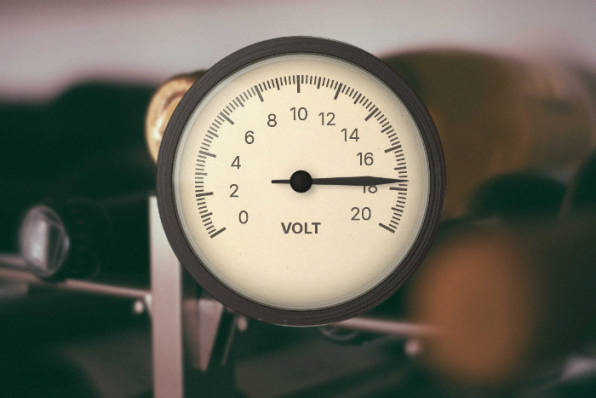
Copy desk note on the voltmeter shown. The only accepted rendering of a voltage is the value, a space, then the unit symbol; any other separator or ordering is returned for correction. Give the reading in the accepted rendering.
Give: 17.6 V
